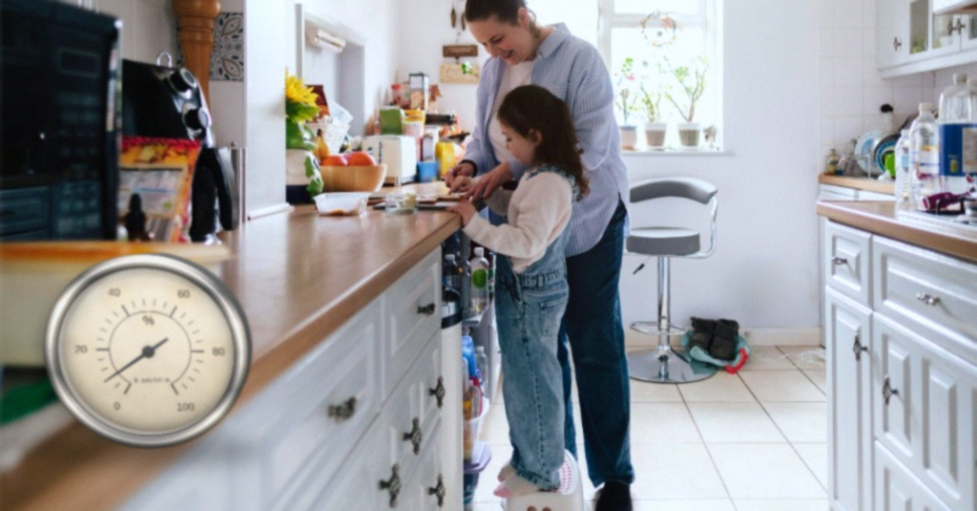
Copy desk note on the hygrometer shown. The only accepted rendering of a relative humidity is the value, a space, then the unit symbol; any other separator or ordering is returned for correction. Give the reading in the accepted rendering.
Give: 8 %
